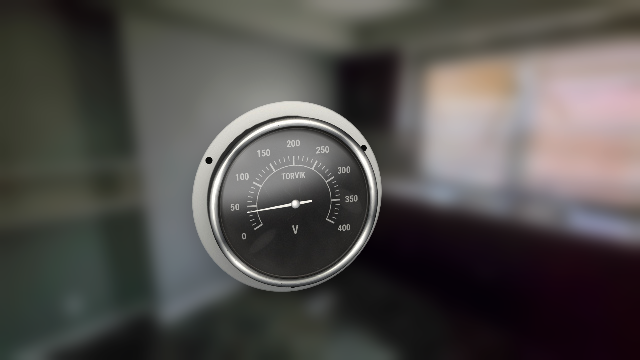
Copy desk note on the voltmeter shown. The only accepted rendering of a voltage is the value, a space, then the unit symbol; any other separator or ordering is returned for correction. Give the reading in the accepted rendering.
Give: 40 V
